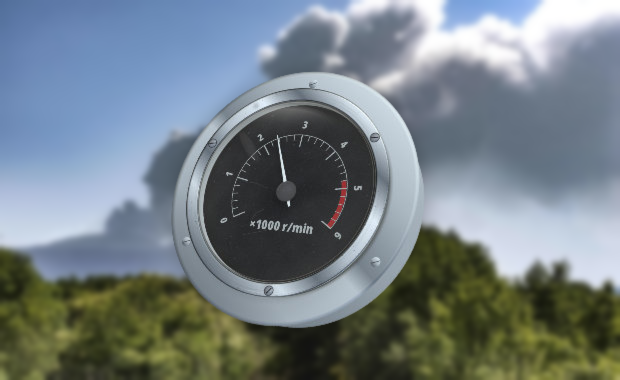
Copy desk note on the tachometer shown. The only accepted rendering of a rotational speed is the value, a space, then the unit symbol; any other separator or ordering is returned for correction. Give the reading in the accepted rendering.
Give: 2400 rpm
